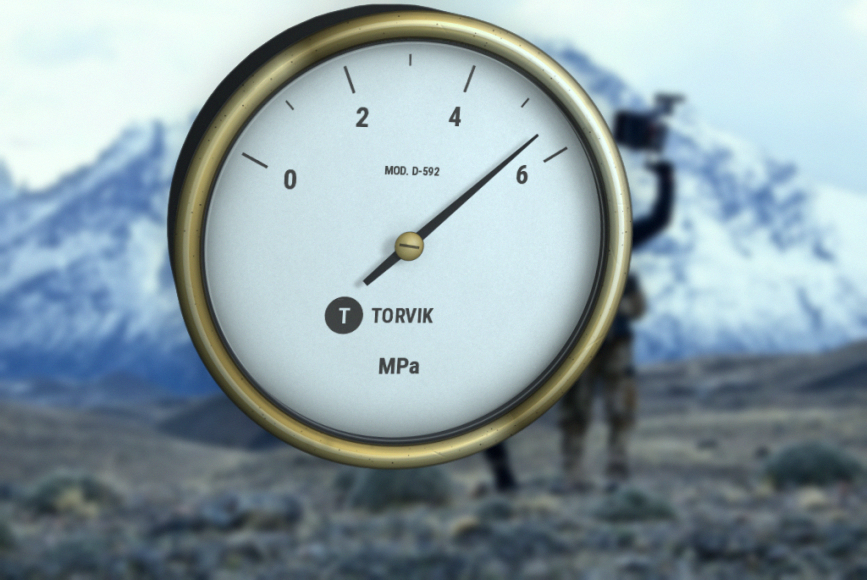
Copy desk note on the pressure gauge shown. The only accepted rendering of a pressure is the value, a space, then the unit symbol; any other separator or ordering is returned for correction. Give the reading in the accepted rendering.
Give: 5.5 MPa
